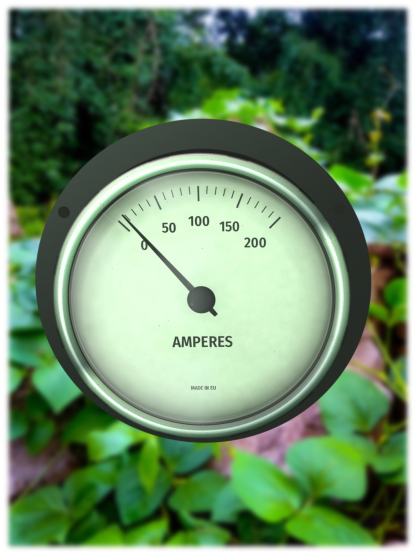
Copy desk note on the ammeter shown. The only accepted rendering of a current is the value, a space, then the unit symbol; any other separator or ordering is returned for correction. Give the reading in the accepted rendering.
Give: 10 A
